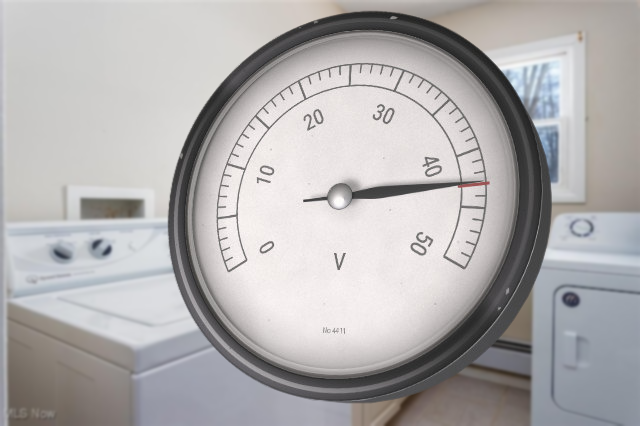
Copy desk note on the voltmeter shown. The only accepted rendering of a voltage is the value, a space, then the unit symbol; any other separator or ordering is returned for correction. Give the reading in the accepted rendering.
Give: 43 V
